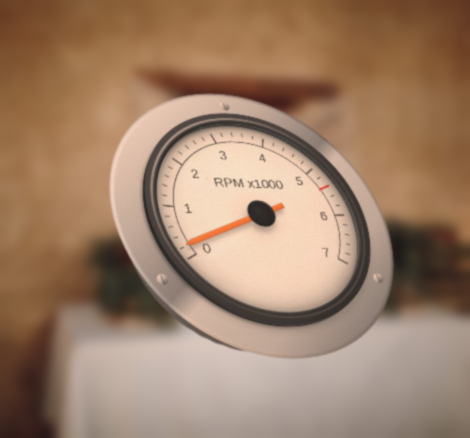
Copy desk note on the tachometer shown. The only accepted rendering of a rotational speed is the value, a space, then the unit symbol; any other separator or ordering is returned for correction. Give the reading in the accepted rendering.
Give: 200 rpm
